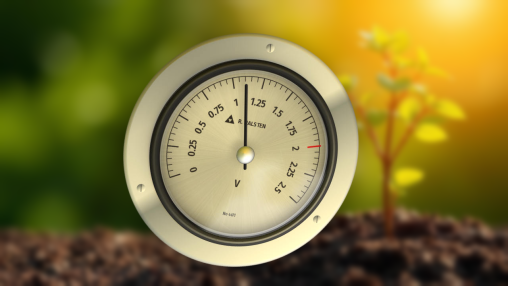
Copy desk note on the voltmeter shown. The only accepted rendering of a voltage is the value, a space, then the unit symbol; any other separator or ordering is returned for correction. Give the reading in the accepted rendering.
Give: 1.1 V
